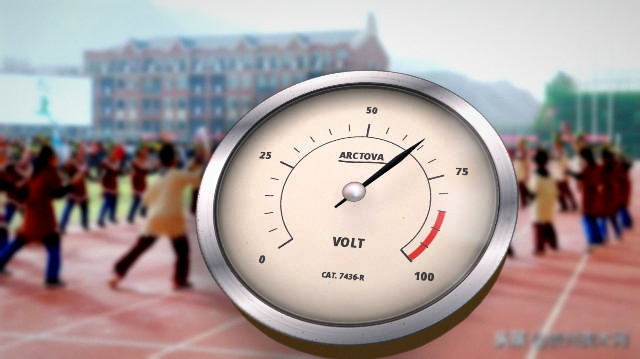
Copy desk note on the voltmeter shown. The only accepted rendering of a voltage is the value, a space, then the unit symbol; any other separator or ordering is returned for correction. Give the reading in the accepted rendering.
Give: 65 V
